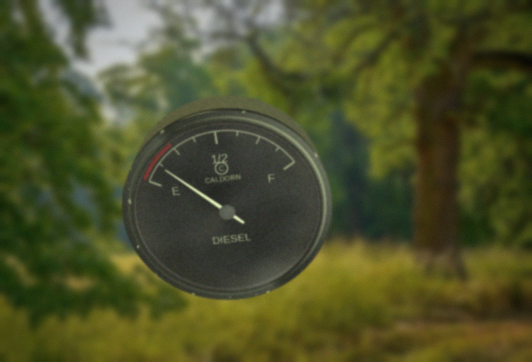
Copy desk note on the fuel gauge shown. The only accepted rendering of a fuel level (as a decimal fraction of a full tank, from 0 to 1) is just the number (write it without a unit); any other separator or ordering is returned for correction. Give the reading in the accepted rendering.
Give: 0.125
